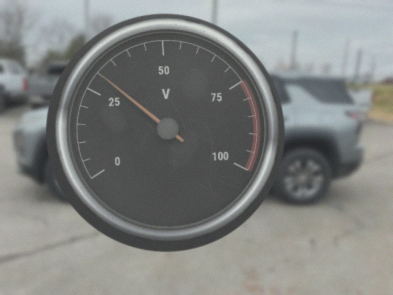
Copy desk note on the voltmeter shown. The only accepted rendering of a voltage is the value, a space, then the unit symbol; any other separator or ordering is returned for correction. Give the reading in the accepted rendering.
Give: 30 V
